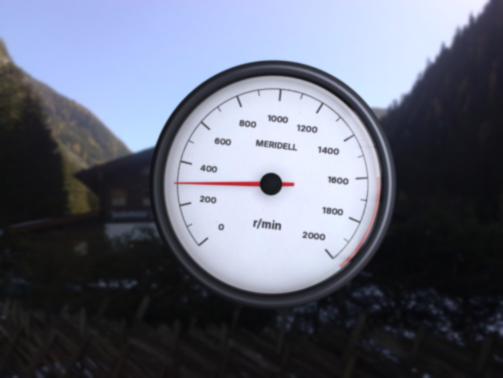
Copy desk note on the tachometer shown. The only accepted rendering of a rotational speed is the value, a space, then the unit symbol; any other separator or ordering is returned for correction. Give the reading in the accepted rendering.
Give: 300 rpm
